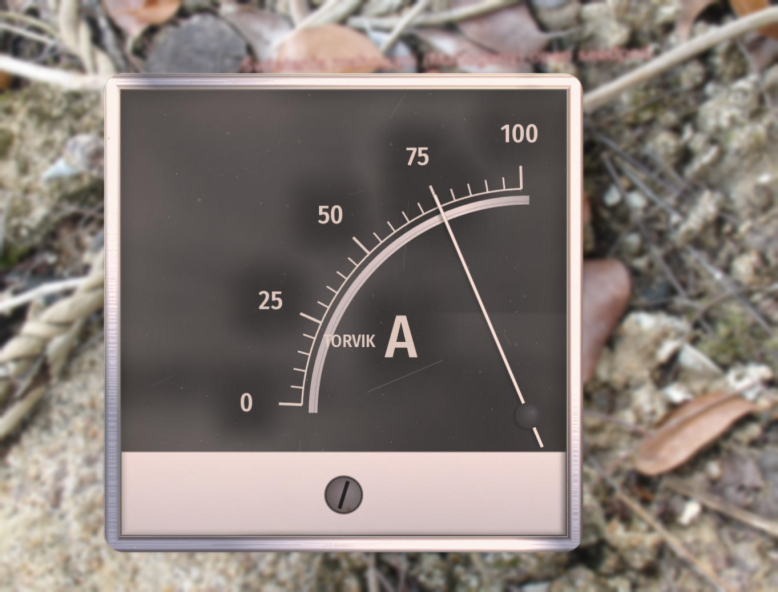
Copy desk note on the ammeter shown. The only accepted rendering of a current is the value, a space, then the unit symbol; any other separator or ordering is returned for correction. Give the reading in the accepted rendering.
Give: 75 A
